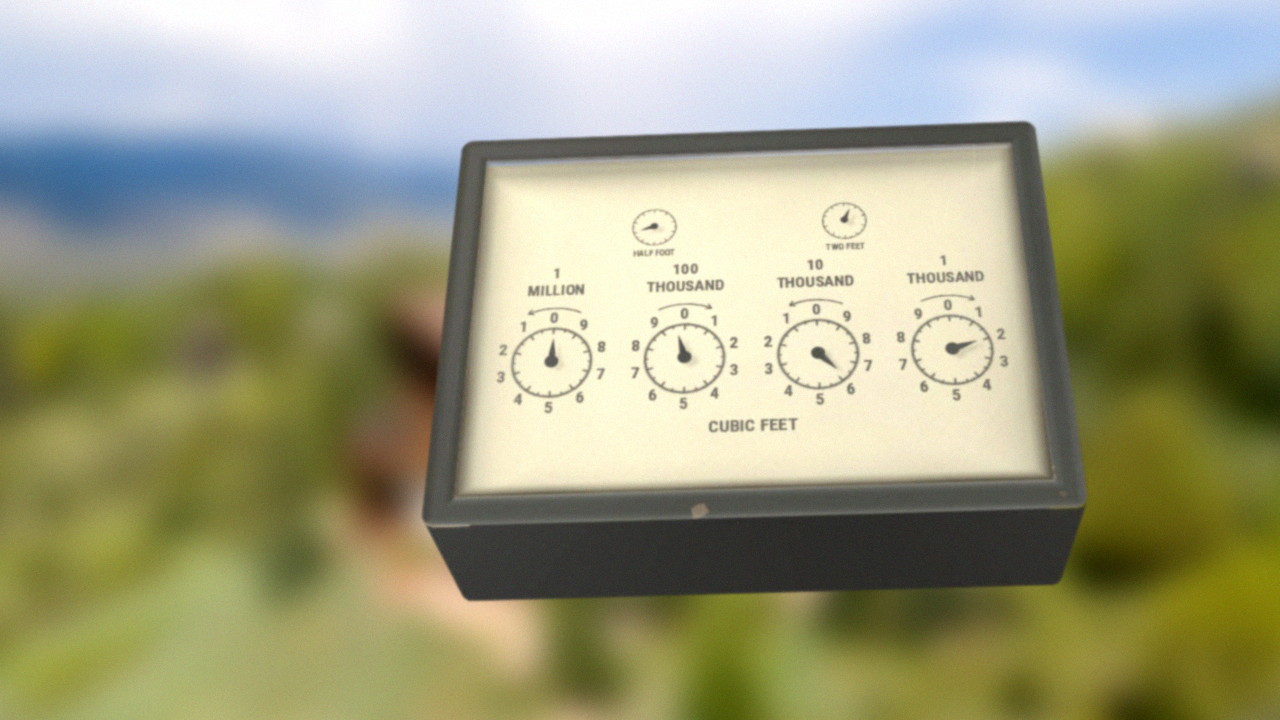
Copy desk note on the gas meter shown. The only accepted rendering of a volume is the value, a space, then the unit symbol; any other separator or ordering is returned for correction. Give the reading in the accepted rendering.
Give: 996200 ft³
